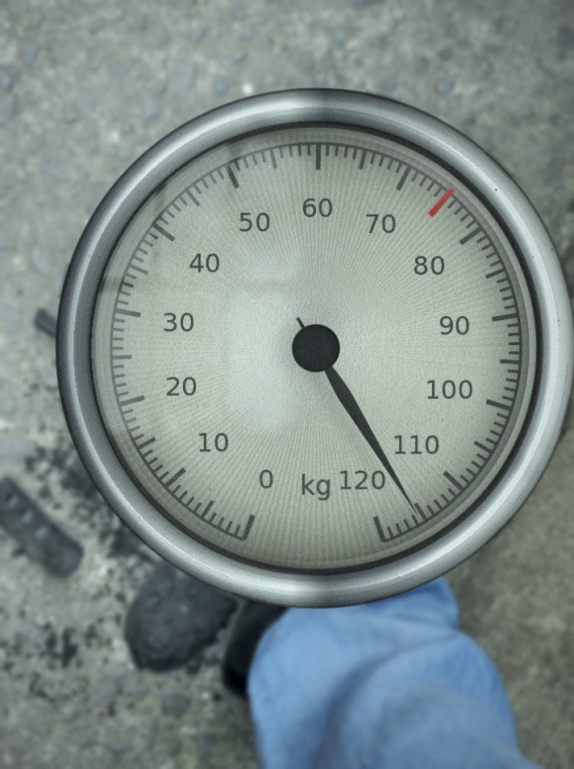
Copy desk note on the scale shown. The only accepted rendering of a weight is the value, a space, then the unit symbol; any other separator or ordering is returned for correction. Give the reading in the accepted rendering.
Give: 115.5 kg
